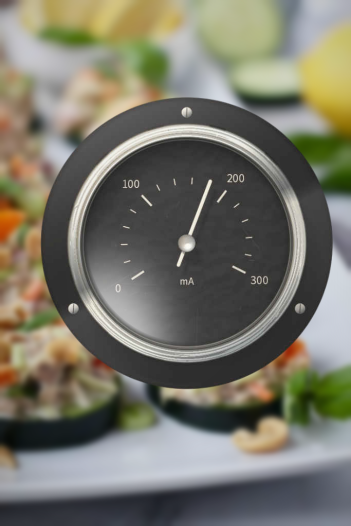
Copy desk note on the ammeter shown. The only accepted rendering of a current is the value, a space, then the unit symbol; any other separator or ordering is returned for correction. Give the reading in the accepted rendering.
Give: 180 mA
